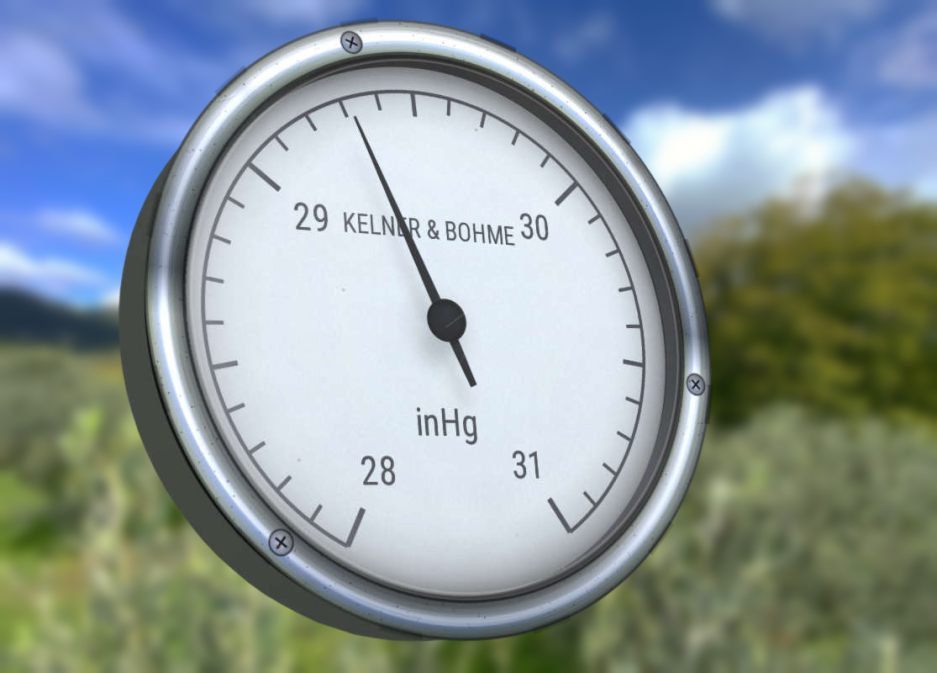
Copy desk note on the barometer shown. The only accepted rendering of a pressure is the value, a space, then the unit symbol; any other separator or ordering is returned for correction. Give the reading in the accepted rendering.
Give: 29.3 inHg
